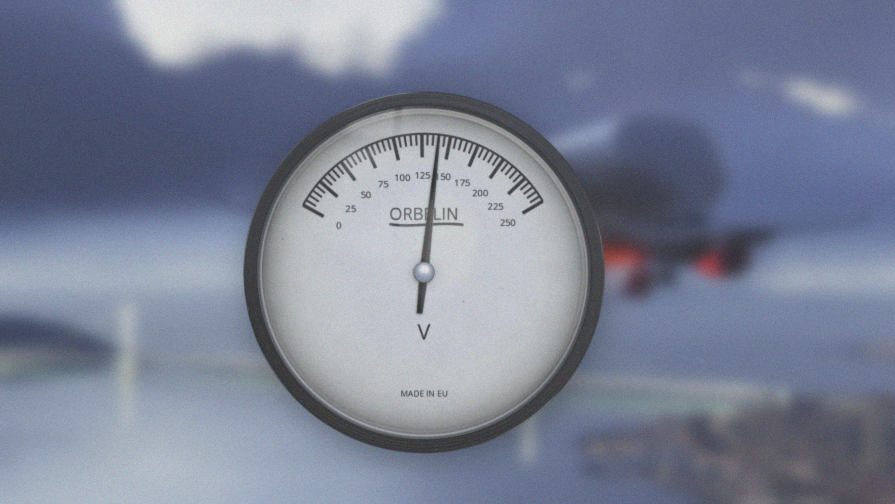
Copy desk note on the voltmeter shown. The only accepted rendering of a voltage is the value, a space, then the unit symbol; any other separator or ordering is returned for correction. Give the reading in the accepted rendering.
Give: 140 V
